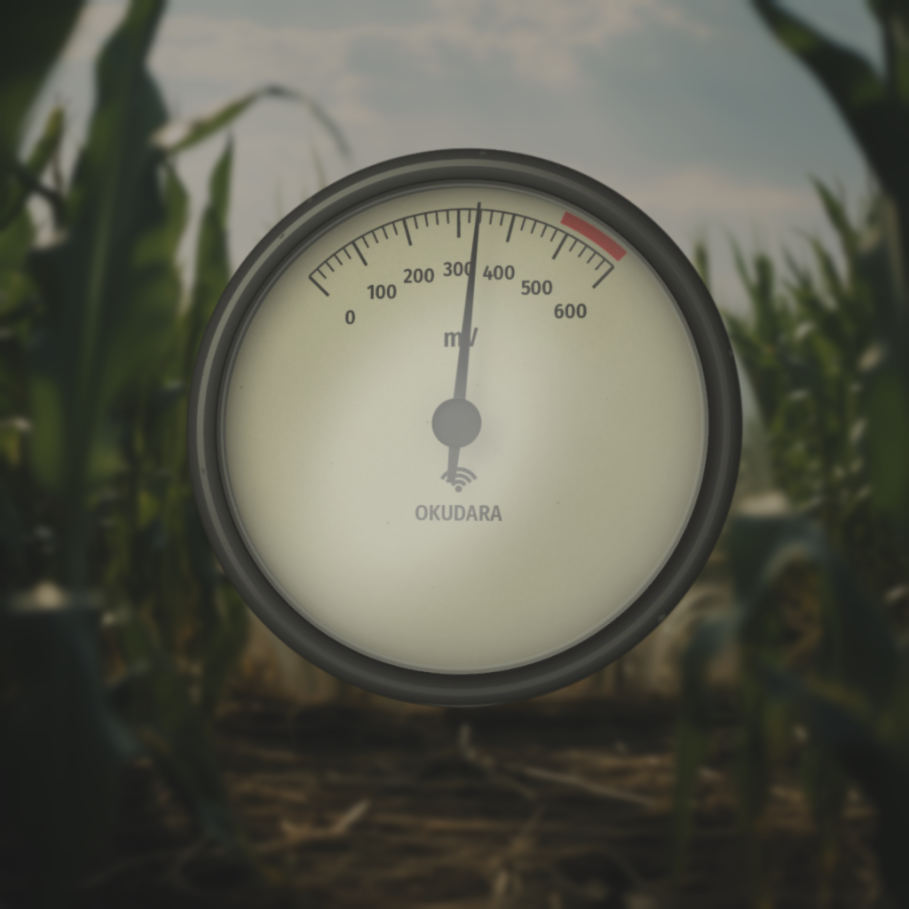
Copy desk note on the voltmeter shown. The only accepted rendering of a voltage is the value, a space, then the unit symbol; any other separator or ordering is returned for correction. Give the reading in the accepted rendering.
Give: 340 mV
